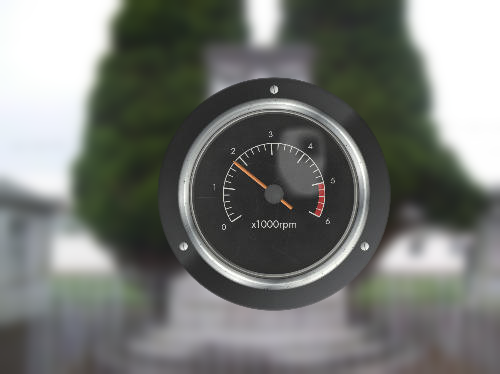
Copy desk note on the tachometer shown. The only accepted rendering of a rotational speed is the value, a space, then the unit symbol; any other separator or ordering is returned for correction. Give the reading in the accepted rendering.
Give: 1800 rpm
